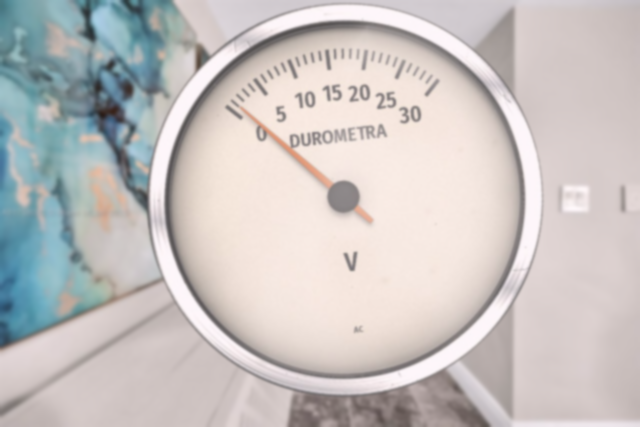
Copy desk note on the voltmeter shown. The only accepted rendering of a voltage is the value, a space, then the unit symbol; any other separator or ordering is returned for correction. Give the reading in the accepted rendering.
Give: 1 V
